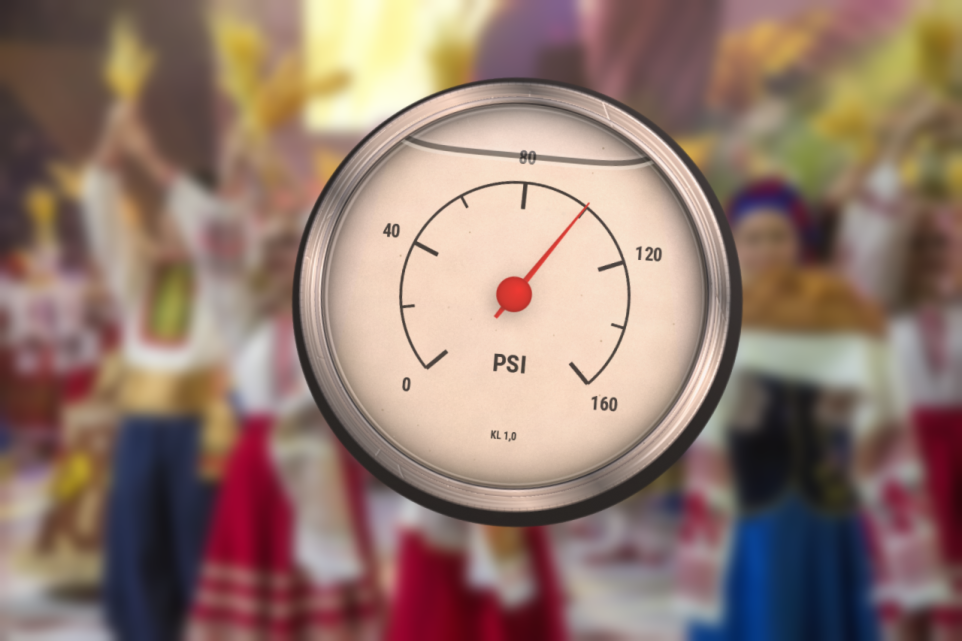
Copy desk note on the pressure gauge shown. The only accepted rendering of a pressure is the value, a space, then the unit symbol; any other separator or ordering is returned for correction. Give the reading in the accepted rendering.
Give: 100 psi
